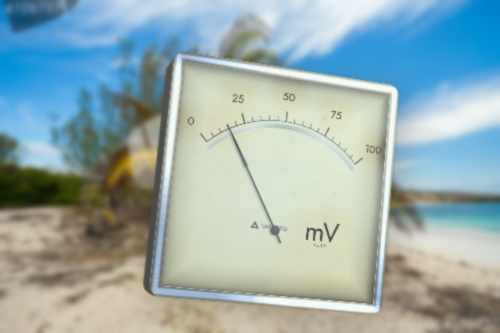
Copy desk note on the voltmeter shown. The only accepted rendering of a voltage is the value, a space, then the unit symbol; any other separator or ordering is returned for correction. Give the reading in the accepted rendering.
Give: 15 mV
